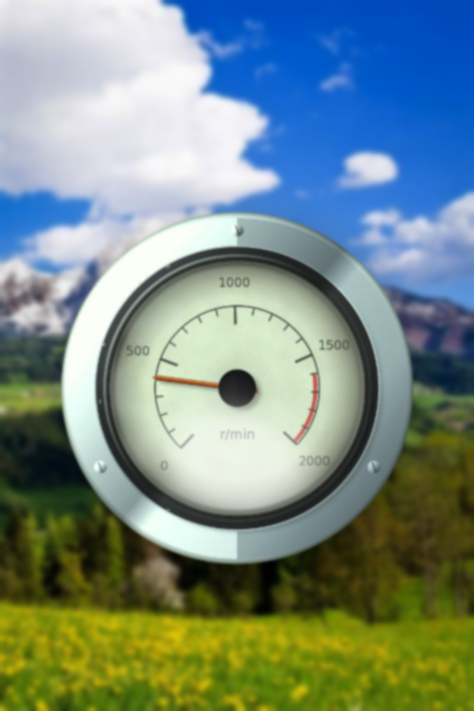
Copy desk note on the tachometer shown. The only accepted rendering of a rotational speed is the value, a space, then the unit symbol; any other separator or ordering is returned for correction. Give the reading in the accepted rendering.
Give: 400 rpm
